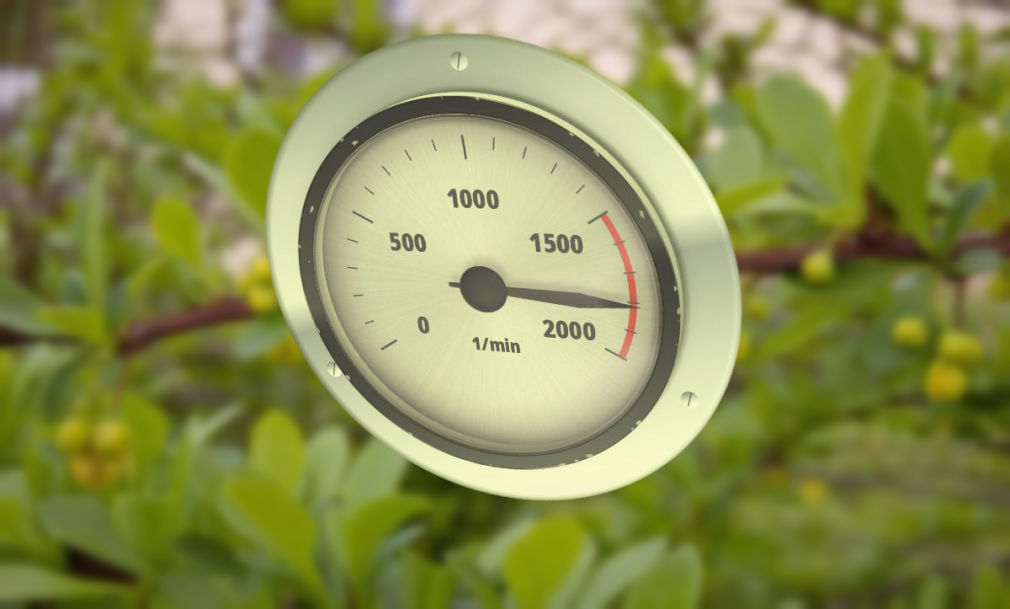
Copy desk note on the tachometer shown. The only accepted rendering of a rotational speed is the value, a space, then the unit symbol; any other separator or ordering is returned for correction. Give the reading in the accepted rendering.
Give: 1800 rpm
